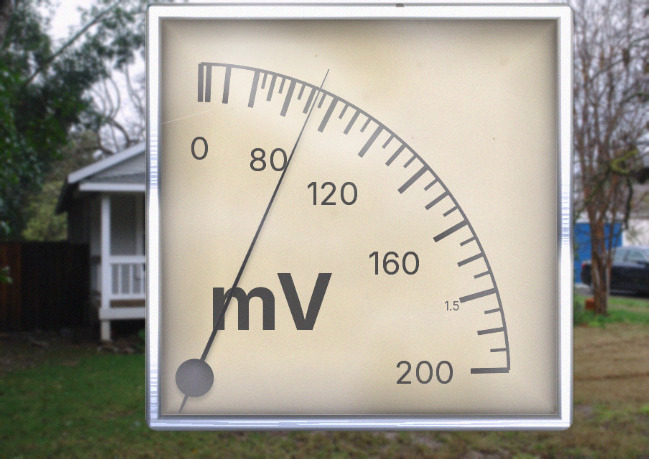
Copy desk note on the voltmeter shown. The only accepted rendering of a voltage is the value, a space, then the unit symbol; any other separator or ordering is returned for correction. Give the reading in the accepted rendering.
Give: 92.5 mV
